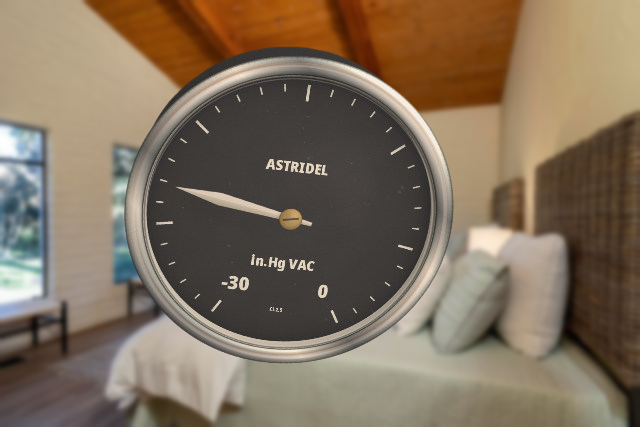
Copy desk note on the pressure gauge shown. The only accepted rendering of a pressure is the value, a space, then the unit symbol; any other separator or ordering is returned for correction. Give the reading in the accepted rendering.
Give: -23 inHg
